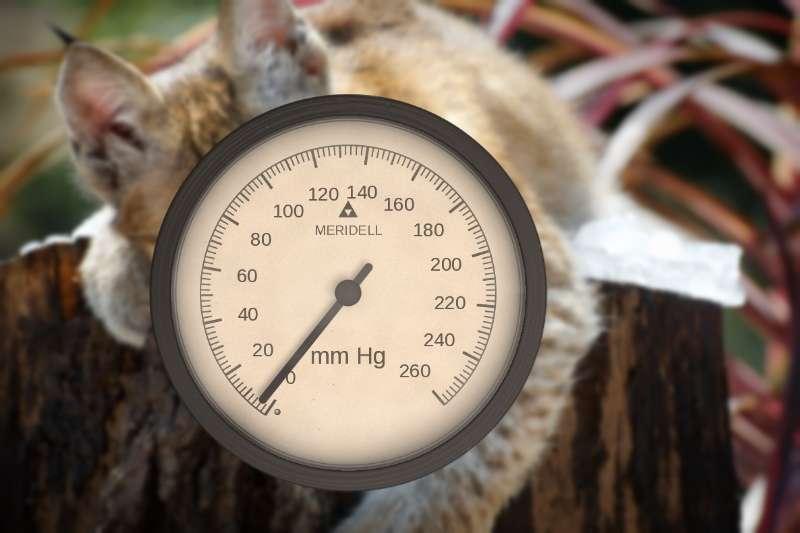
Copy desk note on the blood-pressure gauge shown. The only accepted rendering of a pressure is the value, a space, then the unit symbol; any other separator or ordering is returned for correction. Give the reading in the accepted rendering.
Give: 4 mmHg
